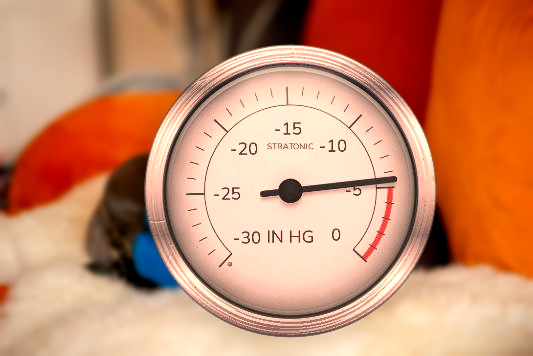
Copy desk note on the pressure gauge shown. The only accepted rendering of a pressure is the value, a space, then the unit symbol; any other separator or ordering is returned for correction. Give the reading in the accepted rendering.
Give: -5.5 inHg
